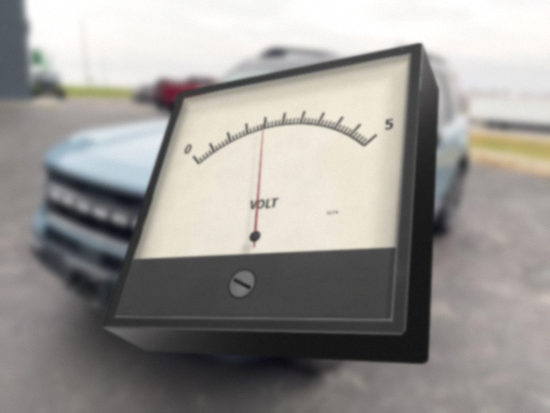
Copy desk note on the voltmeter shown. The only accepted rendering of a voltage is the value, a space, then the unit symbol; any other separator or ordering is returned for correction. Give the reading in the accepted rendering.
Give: 2 V
